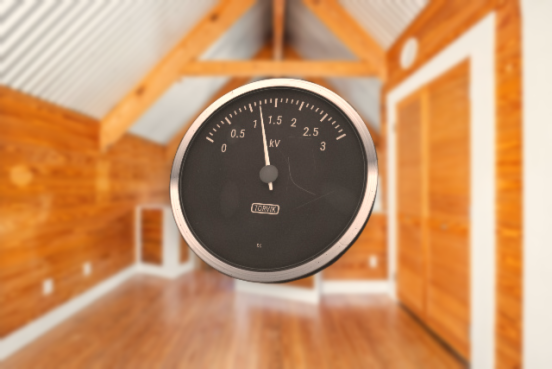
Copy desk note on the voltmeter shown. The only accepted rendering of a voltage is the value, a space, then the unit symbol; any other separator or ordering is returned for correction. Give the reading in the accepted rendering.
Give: 1.2 kV
